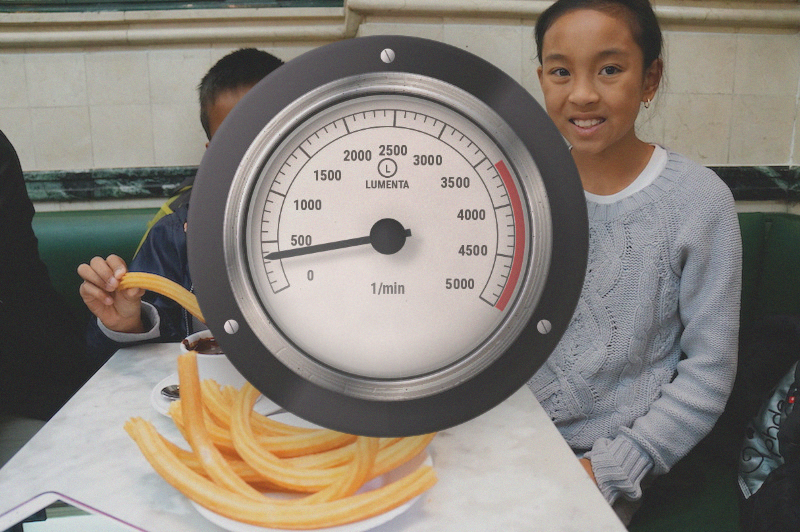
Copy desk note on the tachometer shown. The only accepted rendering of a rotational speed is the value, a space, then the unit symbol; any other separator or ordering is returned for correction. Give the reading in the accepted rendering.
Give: 350 rpm
